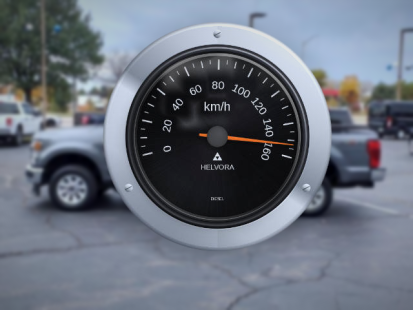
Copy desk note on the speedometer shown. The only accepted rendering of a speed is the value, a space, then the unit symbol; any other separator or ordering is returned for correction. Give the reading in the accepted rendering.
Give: 152.5 km/h
